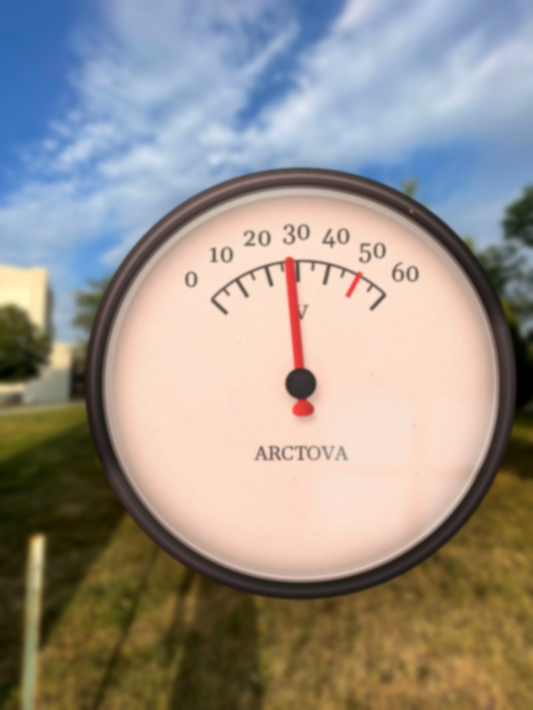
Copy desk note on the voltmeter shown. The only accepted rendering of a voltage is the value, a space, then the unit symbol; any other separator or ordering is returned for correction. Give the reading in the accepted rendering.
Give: 27.5 V
